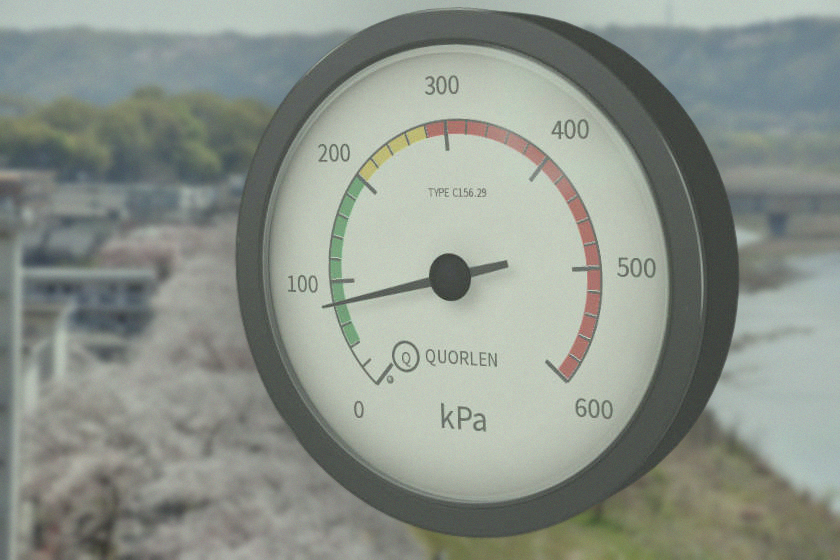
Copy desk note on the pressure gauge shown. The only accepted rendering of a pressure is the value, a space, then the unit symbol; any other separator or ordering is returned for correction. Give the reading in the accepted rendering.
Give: 80 kPa
